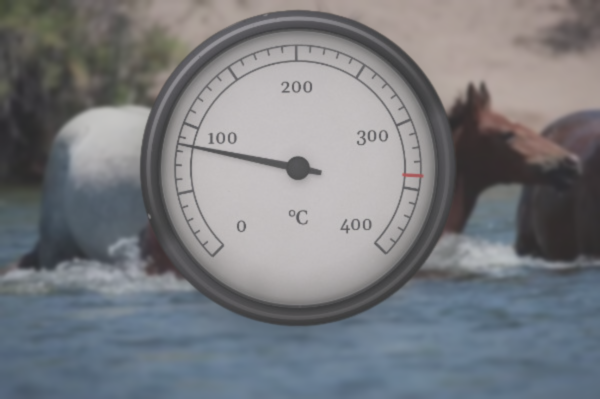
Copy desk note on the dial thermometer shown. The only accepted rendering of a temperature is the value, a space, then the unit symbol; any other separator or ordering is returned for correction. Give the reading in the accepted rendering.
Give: 85 °C
